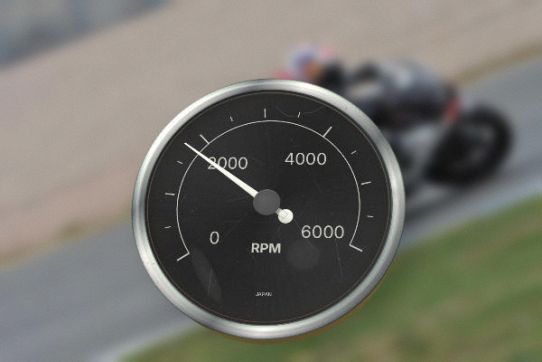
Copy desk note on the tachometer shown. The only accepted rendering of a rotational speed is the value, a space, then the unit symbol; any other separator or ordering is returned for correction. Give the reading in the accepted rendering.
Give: 1750 rpm
